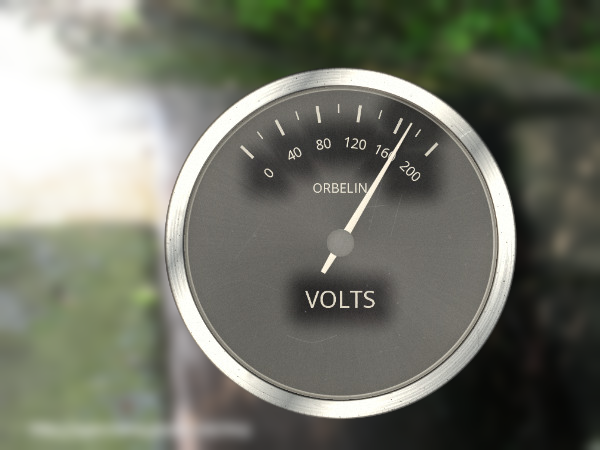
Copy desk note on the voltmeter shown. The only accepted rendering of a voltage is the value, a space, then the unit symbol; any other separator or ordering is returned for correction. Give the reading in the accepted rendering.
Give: 170 V
